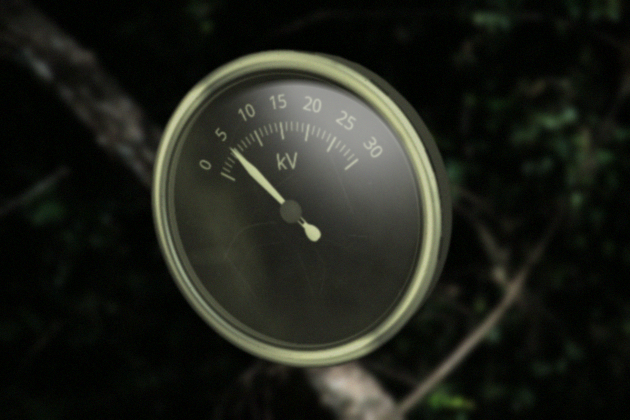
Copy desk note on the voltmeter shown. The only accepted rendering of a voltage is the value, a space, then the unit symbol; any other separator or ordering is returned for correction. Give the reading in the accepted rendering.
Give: 5 kV
